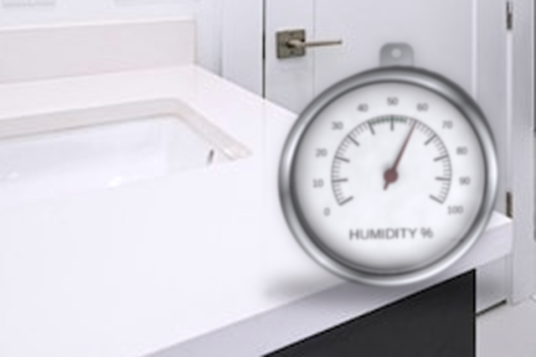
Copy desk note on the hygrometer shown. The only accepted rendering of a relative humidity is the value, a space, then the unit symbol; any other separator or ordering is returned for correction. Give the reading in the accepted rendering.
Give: 60 %
